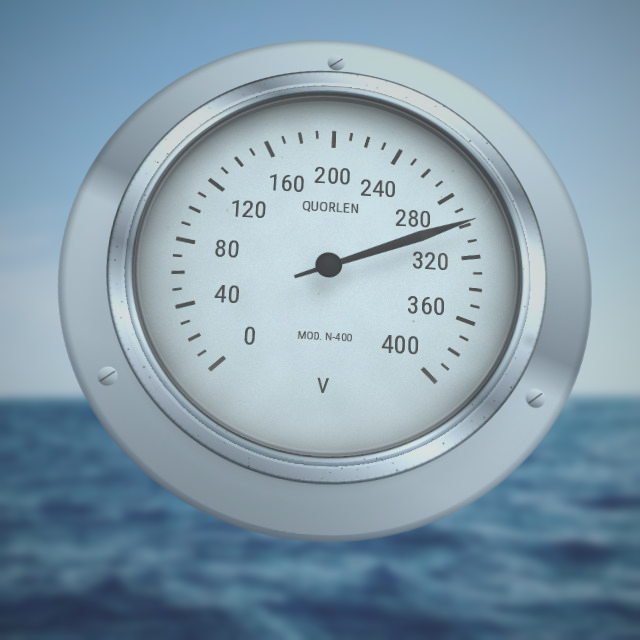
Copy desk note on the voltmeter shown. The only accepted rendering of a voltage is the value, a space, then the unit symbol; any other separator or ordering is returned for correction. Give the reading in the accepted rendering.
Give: 300 V
